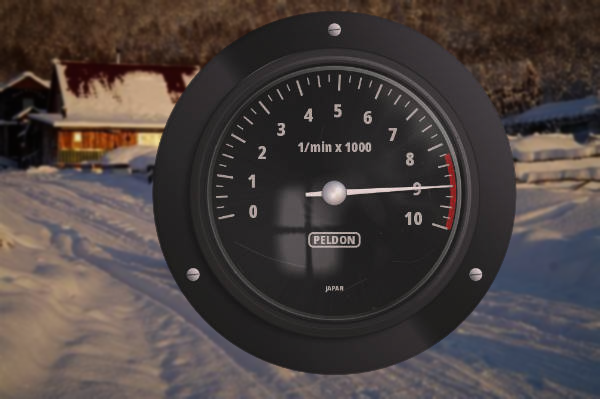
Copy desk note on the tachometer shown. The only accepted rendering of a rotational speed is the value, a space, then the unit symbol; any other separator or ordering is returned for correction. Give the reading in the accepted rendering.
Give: 9000 rpm
